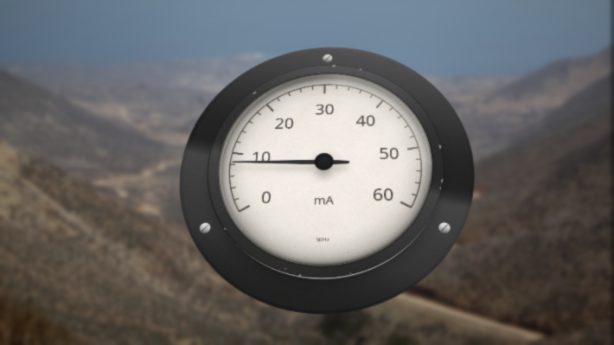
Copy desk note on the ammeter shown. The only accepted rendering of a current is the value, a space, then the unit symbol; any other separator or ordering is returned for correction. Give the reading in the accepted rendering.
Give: 8 mA
